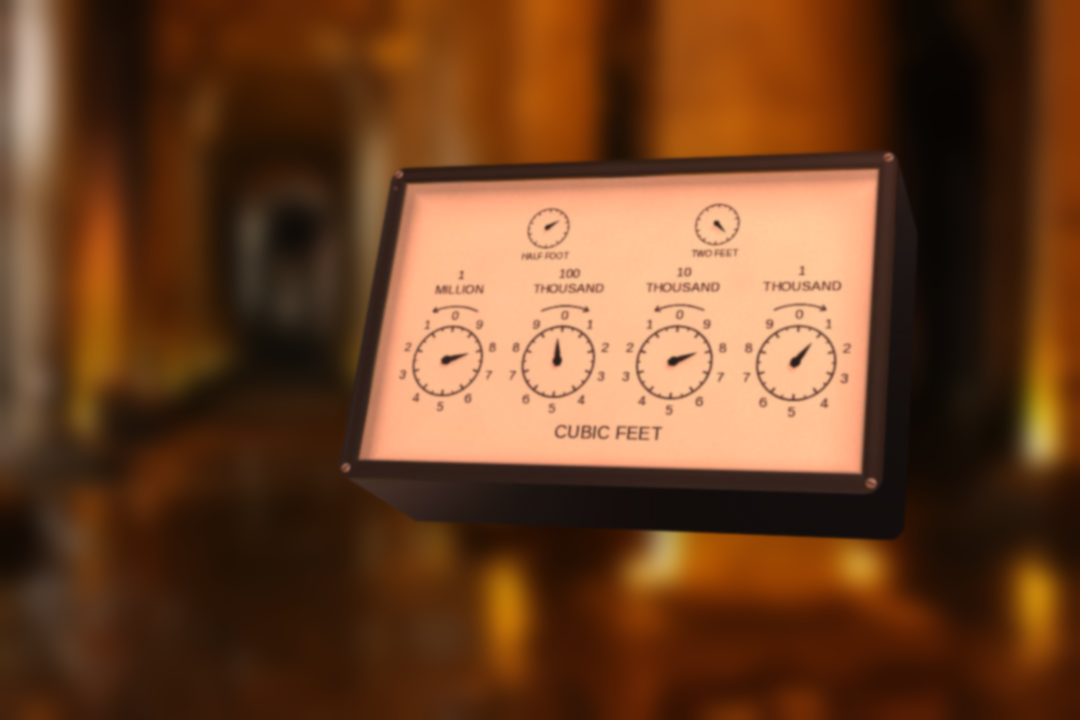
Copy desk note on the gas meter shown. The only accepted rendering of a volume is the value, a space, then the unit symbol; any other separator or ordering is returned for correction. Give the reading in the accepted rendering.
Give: 798100 ft³
